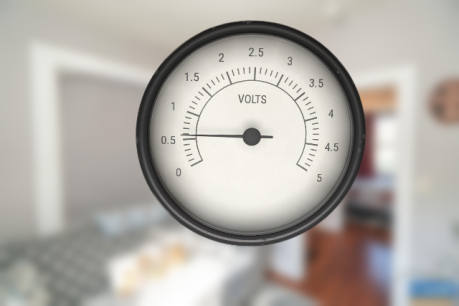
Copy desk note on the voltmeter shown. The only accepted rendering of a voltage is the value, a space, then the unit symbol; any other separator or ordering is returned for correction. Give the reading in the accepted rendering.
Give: 0.6 V
